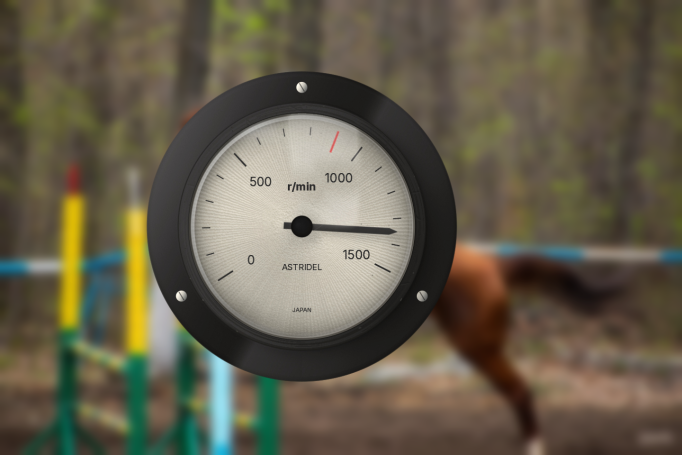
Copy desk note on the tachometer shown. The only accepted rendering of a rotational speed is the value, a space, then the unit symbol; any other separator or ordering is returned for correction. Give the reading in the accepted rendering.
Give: 1350 rpm
